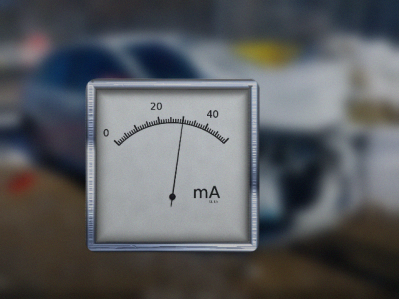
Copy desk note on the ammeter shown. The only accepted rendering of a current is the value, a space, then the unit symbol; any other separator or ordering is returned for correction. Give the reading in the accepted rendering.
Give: 30 mA
